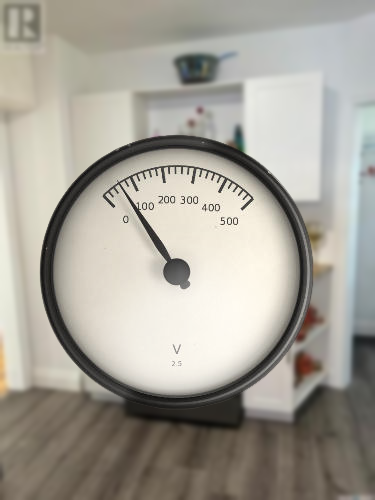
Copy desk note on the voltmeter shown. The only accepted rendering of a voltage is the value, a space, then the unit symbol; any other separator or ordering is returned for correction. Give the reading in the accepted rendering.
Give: 60 V
